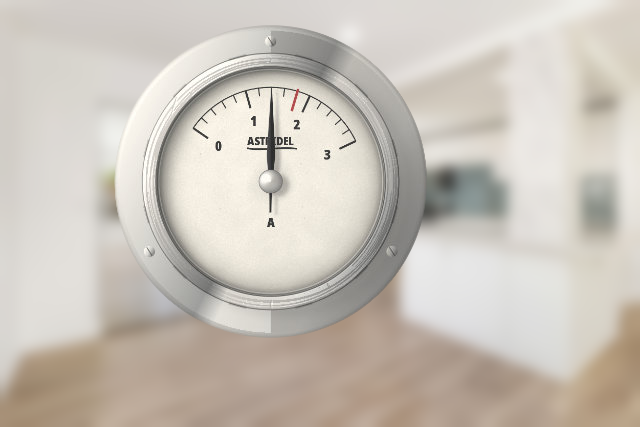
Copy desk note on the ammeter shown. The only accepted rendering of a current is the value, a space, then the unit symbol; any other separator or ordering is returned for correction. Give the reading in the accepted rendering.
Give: 1.4 A
